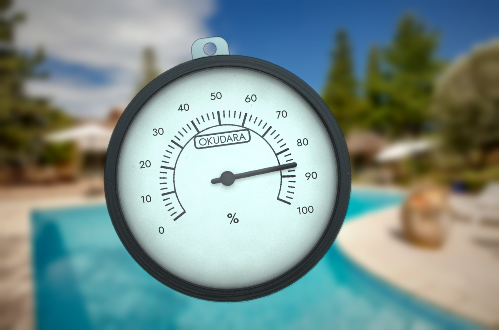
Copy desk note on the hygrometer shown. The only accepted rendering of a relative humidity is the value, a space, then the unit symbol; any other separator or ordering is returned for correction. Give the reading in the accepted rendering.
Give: 86 %
